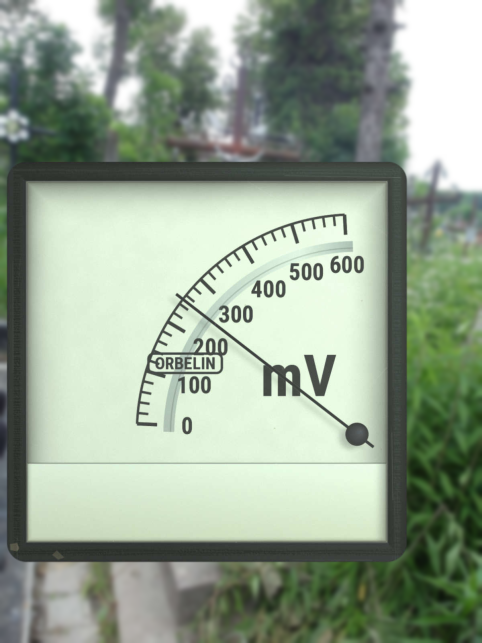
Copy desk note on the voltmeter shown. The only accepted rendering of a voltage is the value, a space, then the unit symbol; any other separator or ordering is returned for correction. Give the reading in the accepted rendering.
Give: 250 mV
